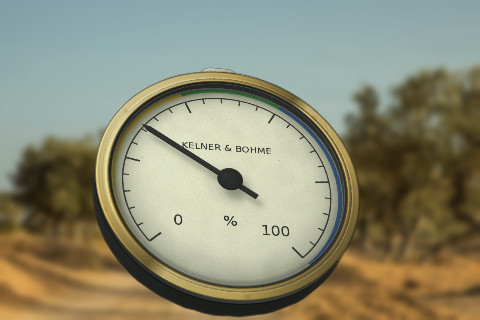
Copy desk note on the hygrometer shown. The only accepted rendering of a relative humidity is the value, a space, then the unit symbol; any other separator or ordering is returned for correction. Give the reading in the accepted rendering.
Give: 28 %
